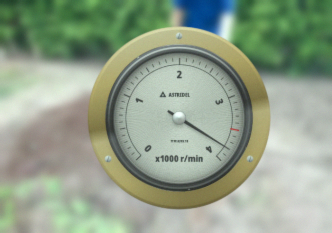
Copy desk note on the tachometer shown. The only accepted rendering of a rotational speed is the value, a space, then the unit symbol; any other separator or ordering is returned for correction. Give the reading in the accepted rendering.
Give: 3800 rpm
